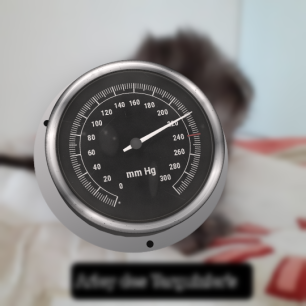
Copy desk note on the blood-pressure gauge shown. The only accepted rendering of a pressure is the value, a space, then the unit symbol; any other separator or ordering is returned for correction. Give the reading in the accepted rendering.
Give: 220 mmHg
